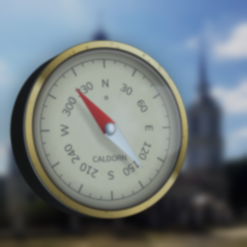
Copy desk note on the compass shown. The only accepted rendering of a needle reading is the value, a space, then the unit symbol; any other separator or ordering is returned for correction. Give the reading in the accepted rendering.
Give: 320 °
